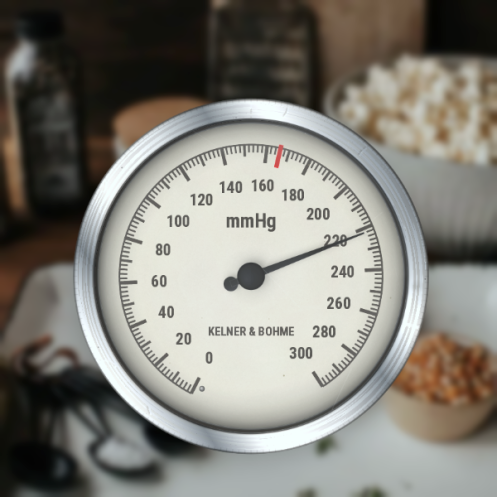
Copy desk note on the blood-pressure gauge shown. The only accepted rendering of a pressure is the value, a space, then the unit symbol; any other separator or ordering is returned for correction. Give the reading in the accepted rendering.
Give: 222 mmHg
